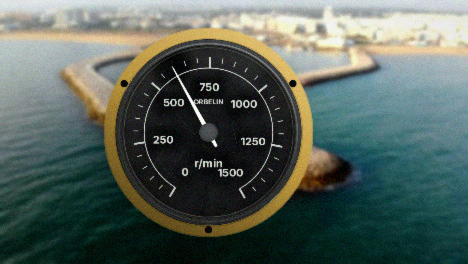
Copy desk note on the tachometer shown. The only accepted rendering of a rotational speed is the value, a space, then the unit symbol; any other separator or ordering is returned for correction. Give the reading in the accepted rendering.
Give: 600 rpm
